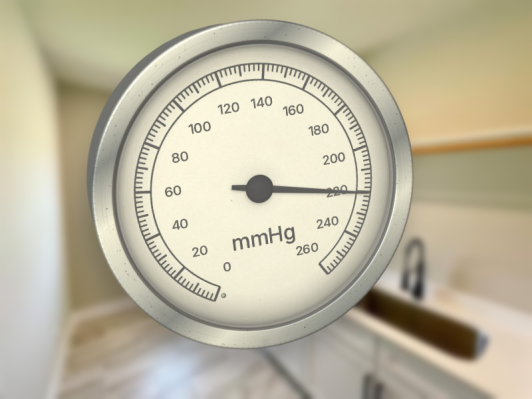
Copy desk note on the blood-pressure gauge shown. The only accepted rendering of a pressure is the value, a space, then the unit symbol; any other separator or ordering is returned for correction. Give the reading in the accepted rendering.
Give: 220 mmHg
